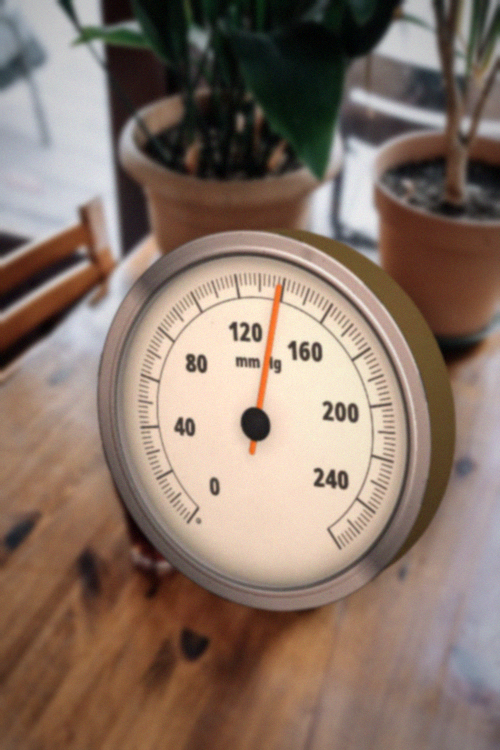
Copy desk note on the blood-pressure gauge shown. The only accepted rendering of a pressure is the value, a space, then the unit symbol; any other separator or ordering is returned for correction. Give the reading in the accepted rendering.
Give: 140 mmHg
